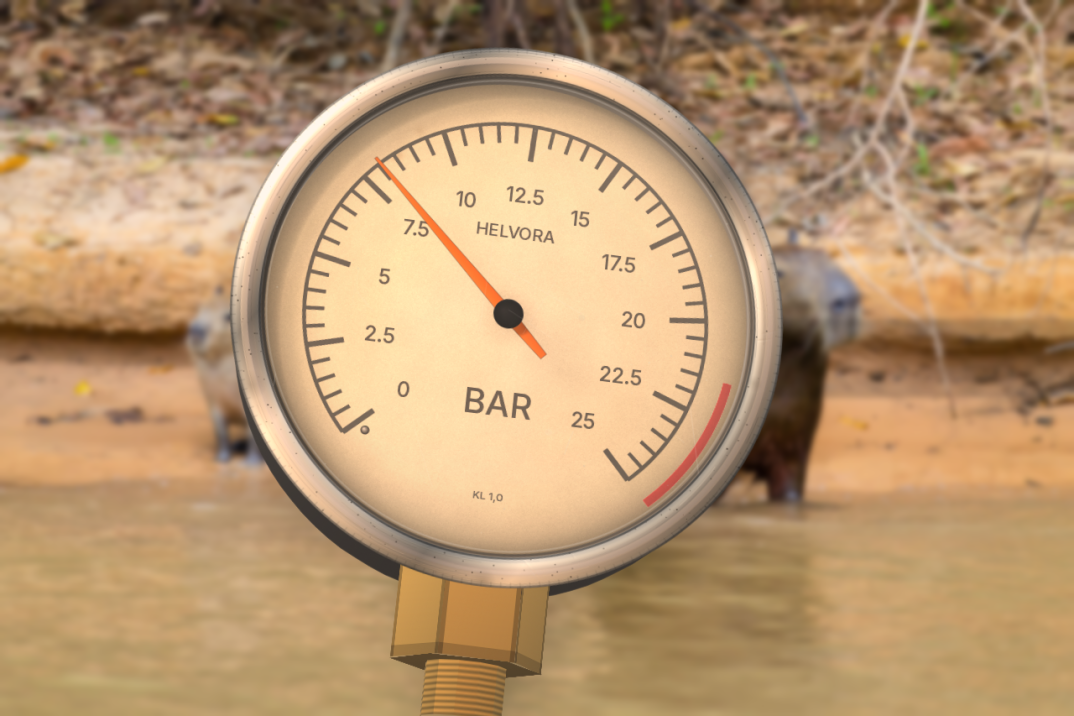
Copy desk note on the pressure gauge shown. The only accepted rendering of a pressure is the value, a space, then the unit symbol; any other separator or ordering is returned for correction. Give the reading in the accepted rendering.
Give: 8 bar
